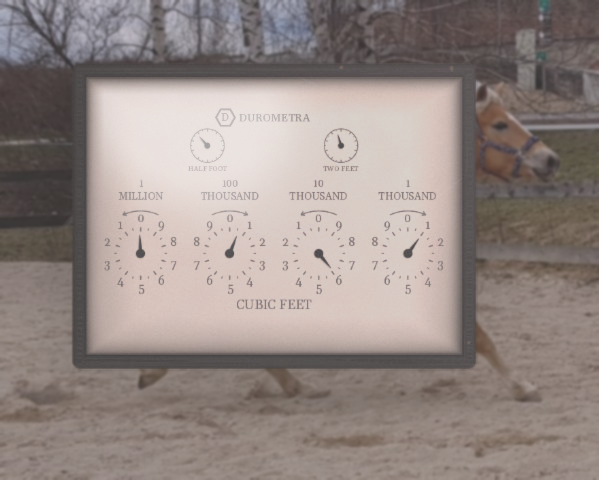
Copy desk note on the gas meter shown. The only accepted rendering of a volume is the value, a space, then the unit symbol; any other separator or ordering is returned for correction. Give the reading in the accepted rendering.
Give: 6100 ft³
